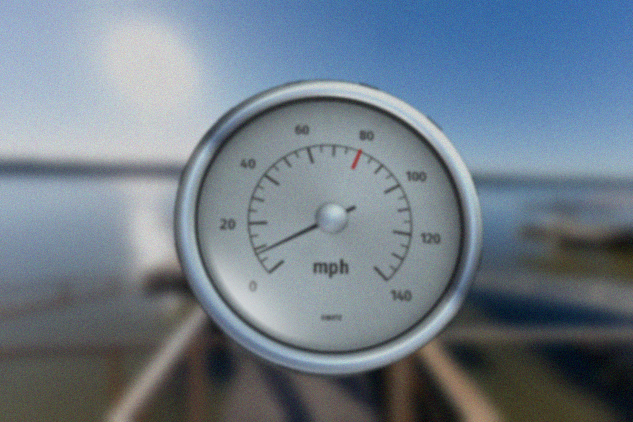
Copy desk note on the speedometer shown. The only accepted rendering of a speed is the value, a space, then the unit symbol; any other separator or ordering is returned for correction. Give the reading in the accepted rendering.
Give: 7.5 mph
